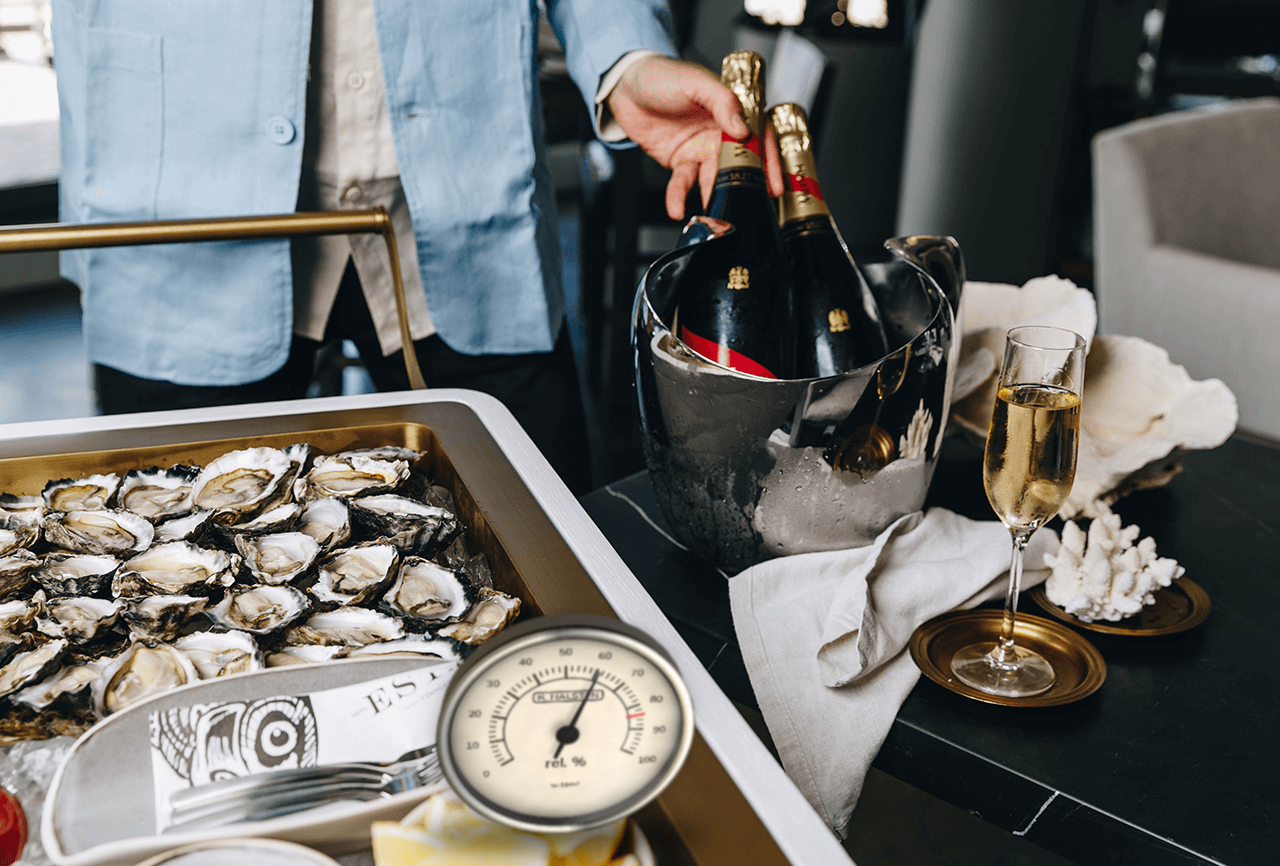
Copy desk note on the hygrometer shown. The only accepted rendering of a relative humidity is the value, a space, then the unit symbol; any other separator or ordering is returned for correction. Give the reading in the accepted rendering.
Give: 60 %
